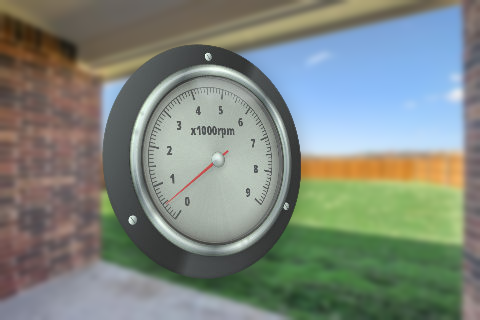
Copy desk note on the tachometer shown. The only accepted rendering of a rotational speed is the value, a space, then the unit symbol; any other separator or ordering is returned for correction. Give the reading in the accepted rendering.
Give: 500 rpm
